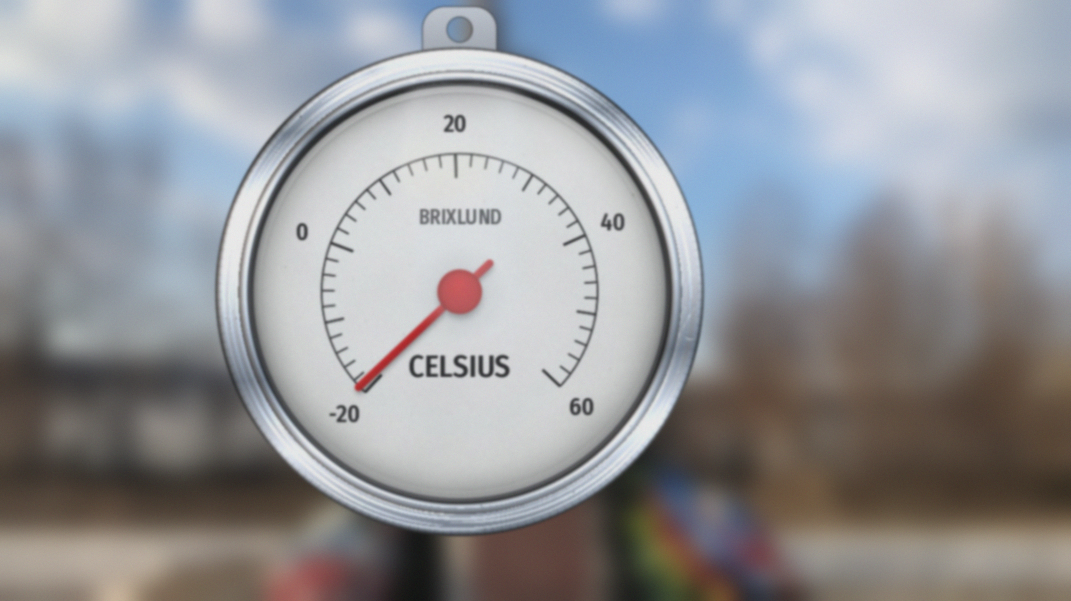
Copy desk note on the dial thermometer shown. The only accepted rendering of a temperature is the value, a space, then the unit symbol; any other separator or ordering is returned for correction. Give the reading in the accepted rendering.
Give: -19 °C
